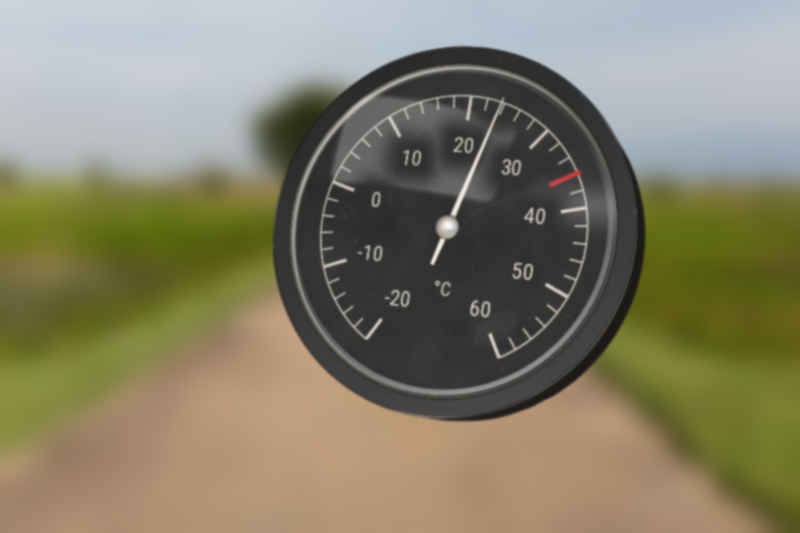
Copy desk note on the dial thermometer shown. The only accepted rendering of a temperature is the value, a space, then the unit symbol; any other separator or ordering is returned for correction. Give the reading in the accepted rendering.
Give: 24 °C
